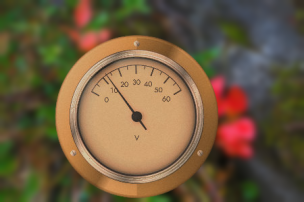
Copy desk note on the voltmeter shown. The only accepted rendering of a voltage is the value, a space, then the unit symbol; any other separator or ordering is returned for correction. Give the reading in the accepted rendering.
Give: 12.5 V
